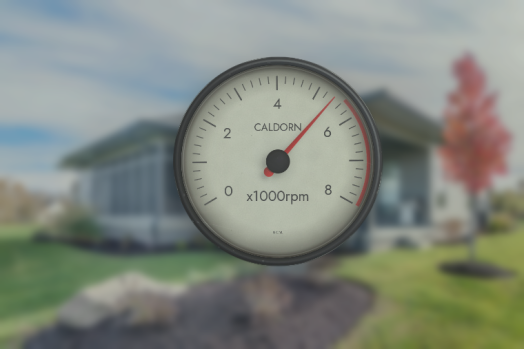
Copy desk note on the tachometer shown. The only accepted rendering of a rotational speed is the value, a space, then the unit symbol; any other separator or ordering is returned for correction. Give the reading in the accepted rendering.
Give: 5400 rpm
